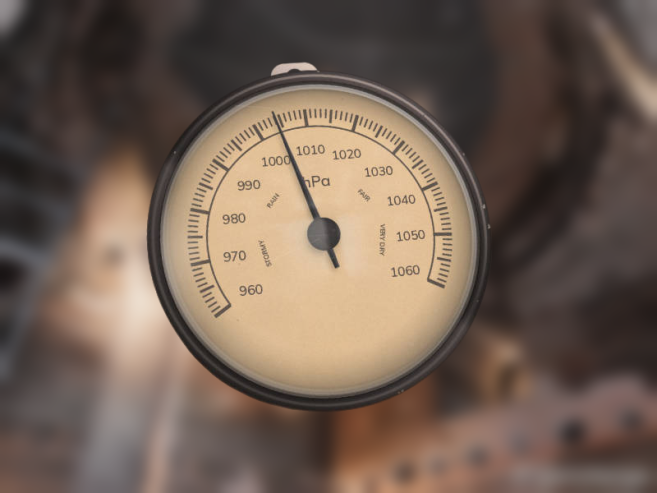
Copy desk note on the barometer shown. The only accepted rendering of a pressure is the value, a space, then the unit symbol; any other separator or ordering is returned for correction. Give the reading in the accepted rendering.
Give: 1004 hPa
